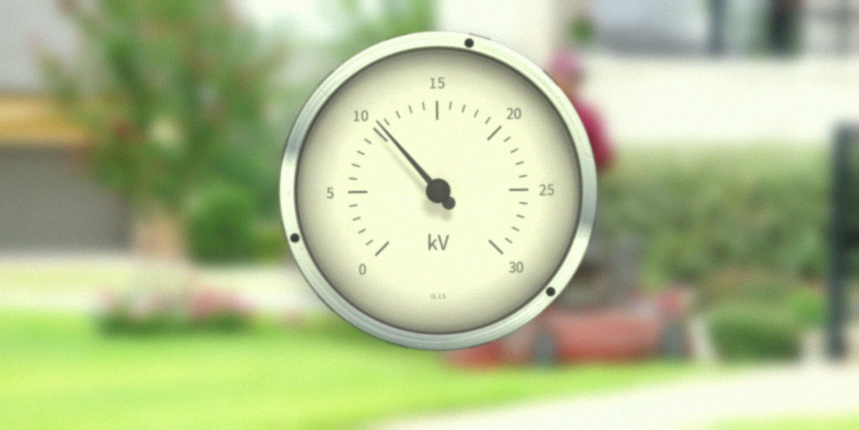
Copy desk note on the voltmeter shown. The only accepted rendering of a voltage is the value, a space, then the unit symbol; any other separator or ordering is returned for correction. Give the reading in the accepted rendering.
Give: 10.5 kV
